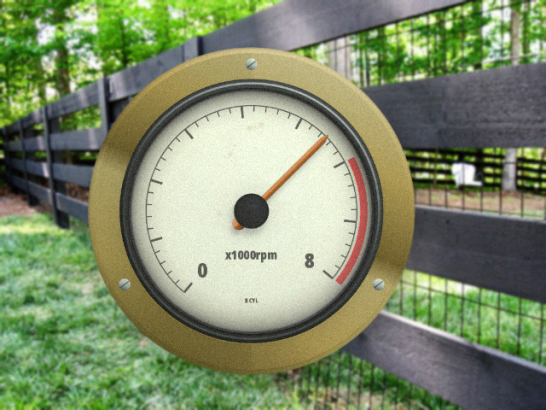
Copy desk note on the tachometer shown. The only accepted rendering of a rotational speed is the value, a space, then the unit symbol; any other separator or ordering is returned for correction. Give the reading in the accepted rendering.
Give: 5500 rpm
